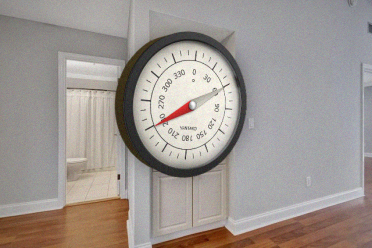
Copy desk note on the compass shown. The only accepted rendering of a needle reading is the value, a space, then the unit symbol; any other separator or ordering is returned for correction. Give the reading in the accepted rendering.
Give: 240 °
